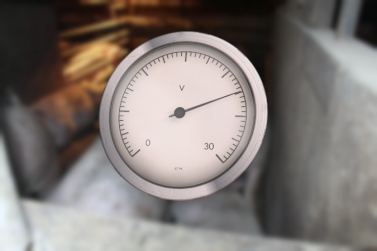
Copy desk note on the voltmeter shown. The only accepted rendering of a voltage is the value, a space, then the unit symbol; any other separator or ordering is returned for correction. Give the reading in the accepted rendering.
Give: 22.5 V
